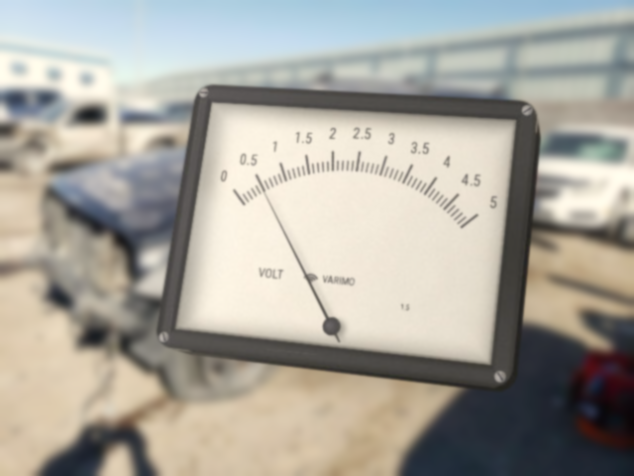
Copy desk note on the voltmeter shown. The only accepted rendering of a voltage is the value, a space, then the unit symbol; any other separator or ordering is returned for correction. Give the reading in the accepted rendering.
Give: 0.5 V
